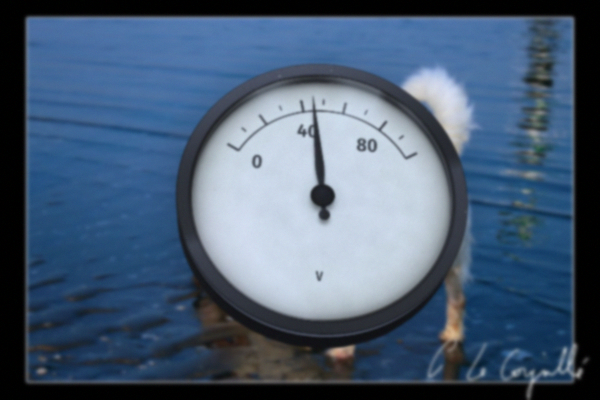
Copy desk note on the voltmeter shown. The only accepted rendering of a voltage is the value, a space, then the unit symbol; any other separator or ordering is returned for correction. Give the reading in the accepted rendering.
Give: 45 V
